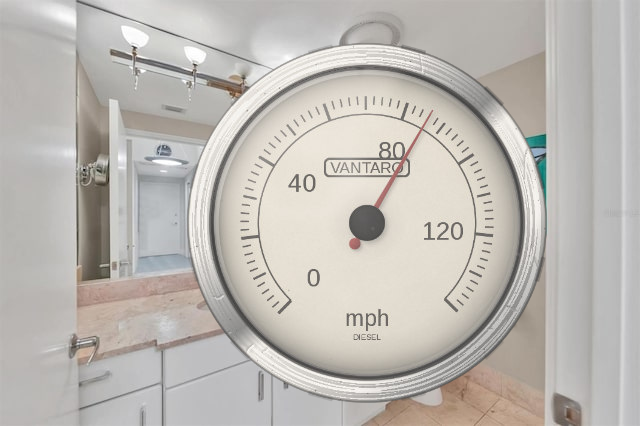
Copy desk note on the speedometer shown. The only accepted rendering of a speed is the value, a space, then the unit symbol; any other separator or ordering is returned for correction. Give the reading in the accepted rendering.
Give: 86 mph
